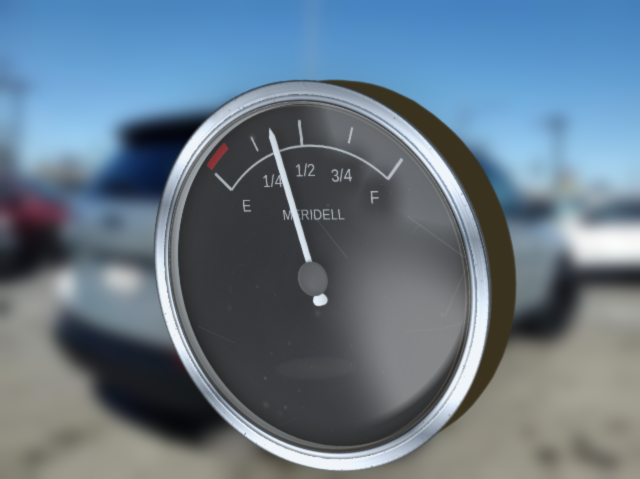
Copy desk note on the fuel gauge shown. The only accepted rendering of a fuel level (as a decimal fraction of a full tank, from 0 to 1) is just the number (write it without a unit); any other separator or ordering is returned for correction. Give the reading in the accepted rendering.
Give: 0.375
